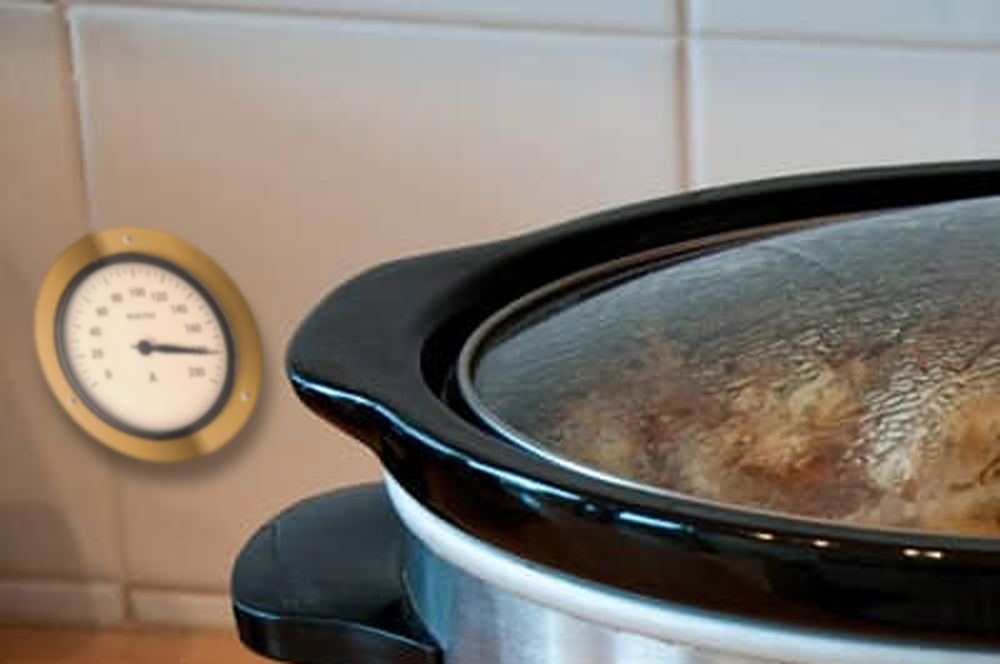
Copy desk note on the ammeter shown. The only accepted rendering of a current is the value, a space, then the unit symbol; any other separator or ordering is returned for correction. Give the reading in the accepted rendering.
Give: 180 A
